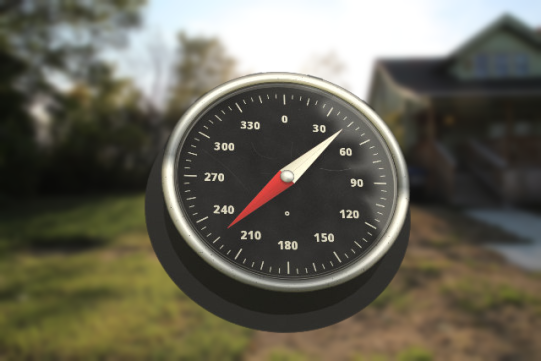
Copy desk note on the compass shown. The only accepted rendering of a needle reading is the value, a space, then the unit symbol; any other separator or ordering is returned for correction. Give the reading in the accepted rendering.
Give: 225 °
